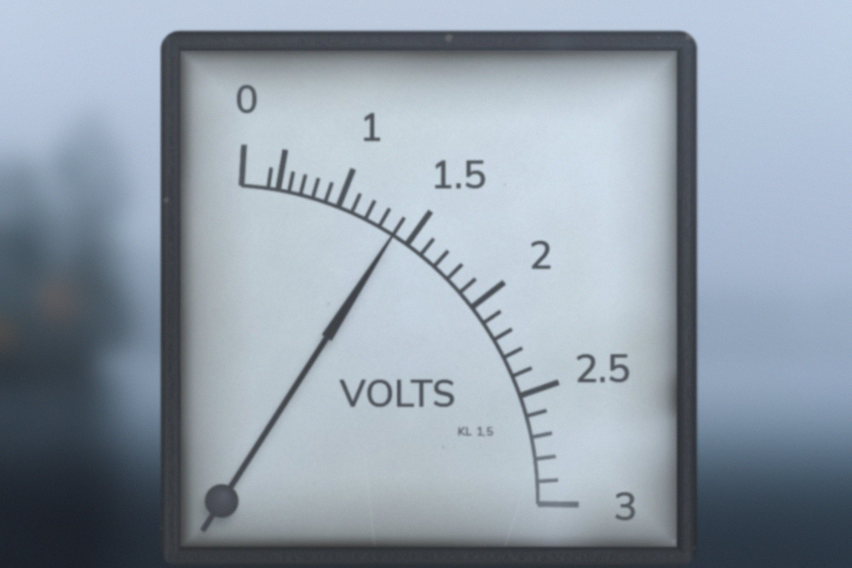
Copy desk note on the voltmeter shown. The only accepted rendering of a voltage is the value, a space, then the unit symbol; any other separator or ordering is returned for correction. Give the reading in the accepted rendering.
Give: 1.4 V
